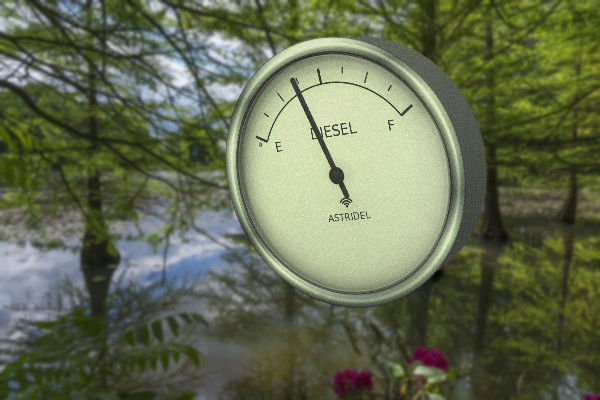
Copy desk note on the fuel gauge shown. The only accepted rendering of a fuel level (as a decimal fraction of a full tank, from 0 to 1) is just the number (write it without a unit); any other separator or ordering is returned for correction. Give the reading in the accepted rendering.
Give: 0.375
